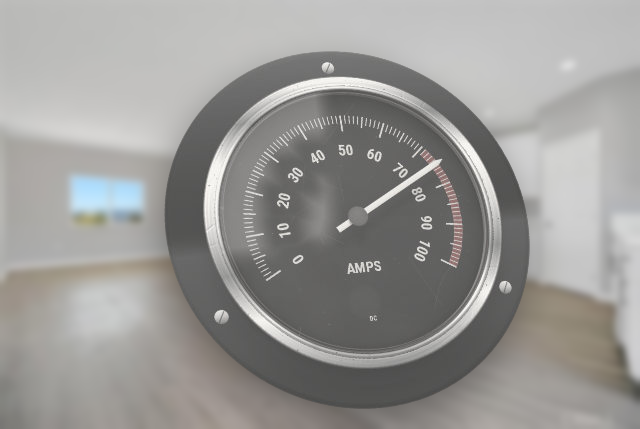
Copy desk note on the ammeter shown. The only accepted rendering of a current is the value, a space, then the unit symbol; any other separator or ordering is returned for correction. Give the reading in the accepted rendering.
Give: 75 A
